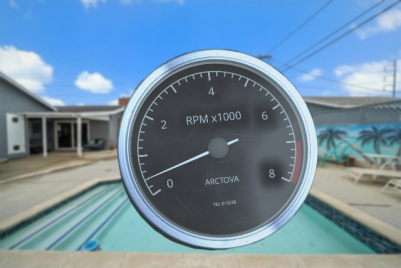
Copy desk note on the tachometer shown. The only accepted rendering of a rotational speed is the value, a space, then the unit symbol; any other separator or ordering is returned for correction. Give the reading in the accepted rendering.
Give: 400 rpm
